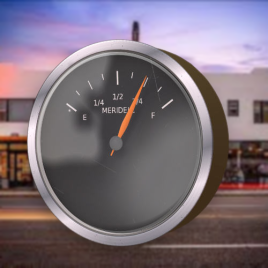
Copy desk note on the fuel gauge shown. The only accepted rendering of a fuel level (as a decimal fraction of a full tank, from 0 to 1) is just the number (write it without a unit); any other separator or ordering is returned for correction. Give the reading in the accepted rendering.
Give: 0.75
